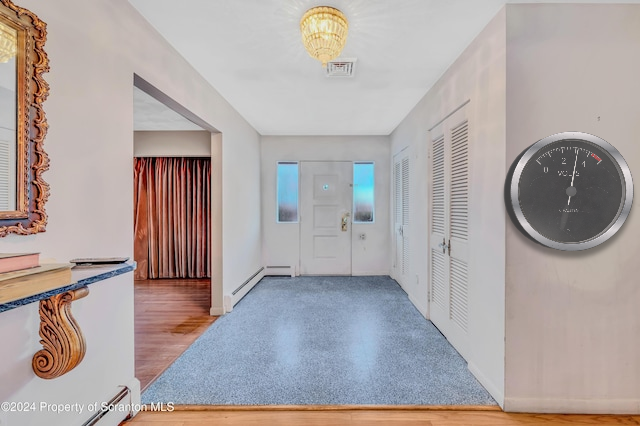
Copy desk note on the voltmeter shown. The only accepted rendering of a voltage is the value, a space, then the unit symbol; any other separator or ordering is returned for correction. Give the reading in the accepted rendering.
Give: 3 V
